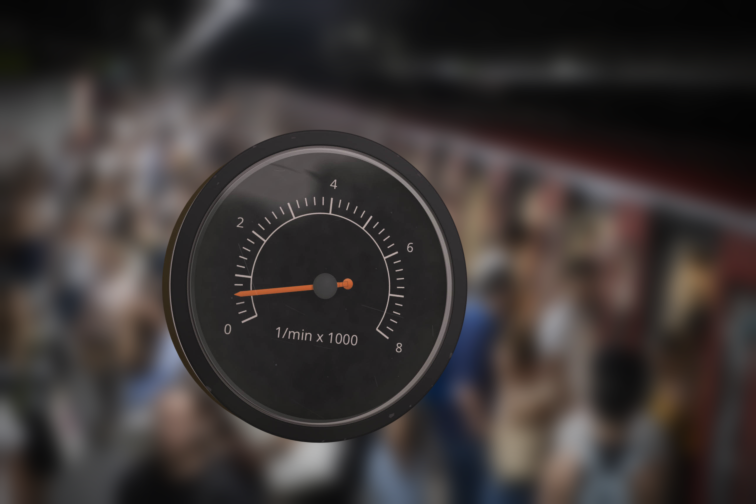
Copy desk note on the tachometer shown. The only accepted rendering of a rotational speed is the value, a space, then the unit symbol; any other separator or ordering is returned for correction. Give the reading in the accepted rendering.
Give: 600 rpm
